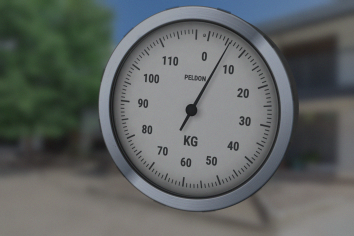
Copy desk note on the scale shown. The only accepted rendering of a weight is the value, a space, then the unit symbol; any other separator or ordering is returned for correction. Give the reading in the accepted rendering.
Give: 6 kg
